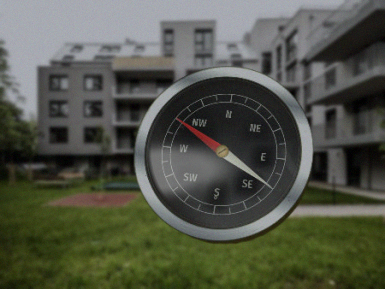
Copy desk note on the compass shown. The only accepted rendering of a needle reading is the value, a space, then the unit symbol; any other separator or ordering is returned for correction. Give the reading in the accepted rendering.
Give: 300 °
